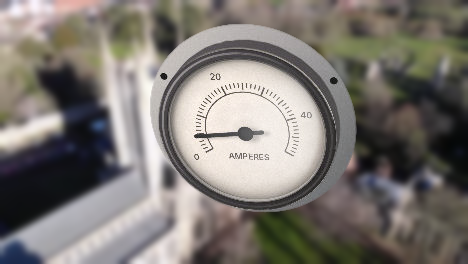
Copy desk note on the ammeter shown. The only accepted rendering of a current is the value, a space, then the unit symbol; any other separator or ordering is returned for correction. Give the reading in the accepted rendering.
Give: 5 A
